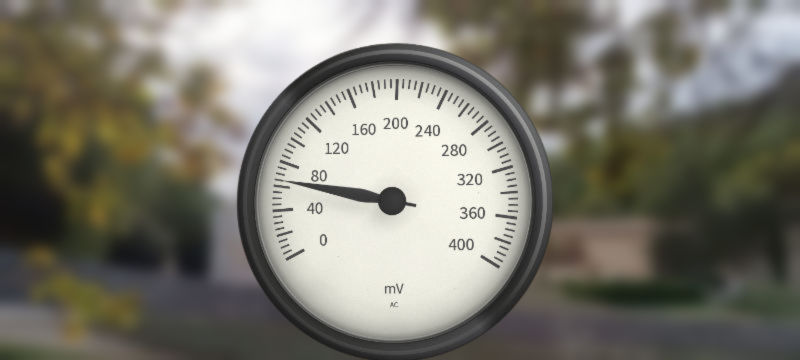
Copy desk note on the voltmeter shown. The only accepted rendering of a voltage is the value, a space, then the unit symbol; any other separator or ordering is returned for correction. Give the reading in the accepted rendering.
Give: 65 mV
